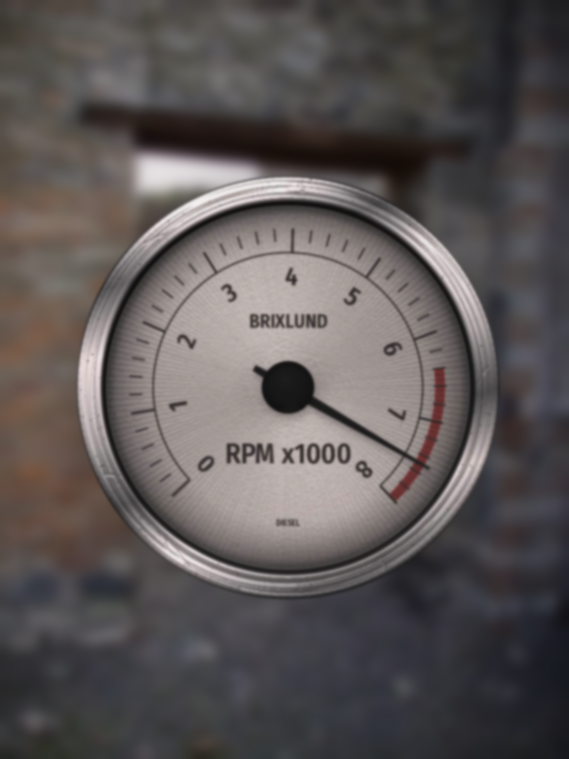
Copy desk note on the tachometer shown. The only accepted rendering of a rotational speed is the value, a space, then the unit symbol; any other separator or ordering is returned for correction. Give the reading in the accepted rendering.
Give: 7500 rpm
